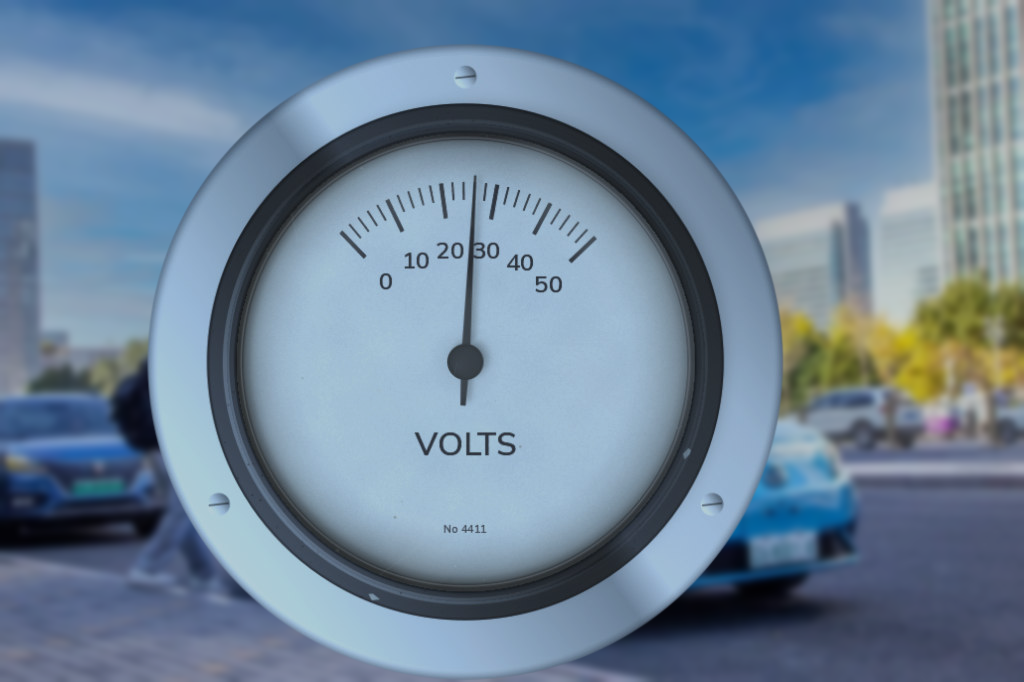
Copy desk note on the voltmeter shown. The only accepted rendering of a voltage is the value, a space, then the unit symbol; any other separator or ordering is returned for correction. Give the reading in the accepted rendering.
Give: 26 V
